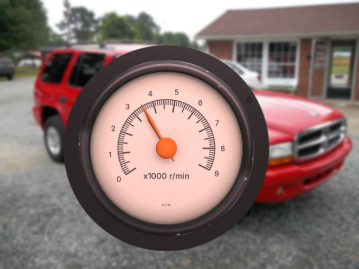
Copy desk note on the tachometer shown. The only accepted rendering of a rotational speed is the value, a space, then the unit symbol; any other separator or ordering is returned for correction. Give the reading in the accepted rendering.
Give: 3500 rpm
